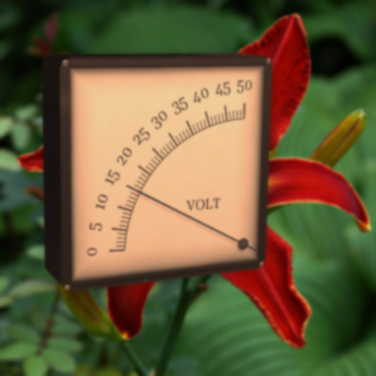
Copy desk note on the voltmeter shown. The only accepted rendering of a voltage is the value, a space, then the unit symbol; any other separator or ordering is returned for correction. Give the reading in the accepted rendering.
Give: 15 V
